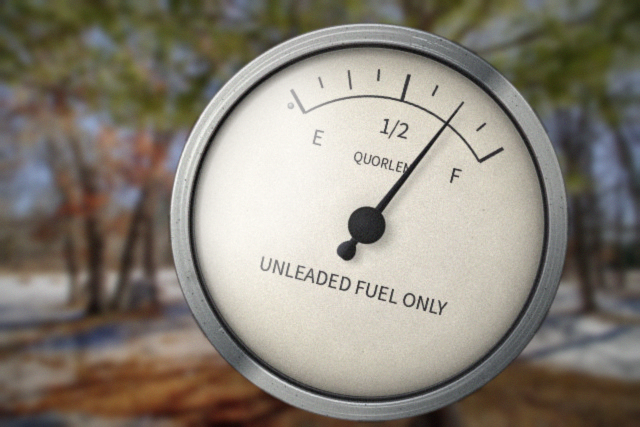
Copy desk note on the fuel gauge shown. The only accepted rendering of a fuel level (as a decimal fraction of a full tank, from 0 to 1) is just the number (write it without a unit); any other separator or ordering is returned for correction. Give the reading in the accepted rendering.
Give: 0.75
